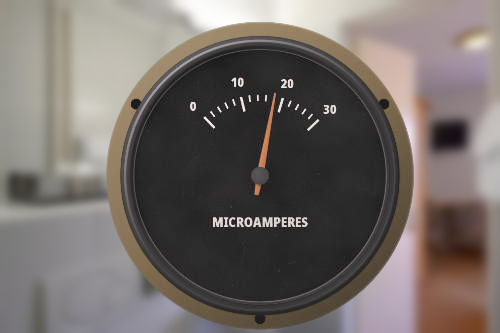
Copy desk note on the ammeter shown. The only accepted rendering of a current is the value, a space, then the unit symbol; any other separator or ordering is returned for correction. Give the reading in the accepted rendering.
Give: 18 µA
